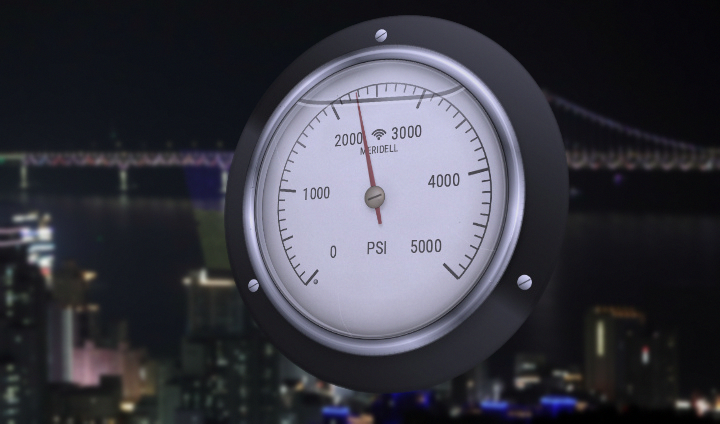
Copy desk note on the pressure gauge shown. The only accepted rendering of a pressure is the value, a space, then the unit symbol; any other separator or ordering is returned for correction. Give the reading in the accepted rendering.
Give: 2300 psi
